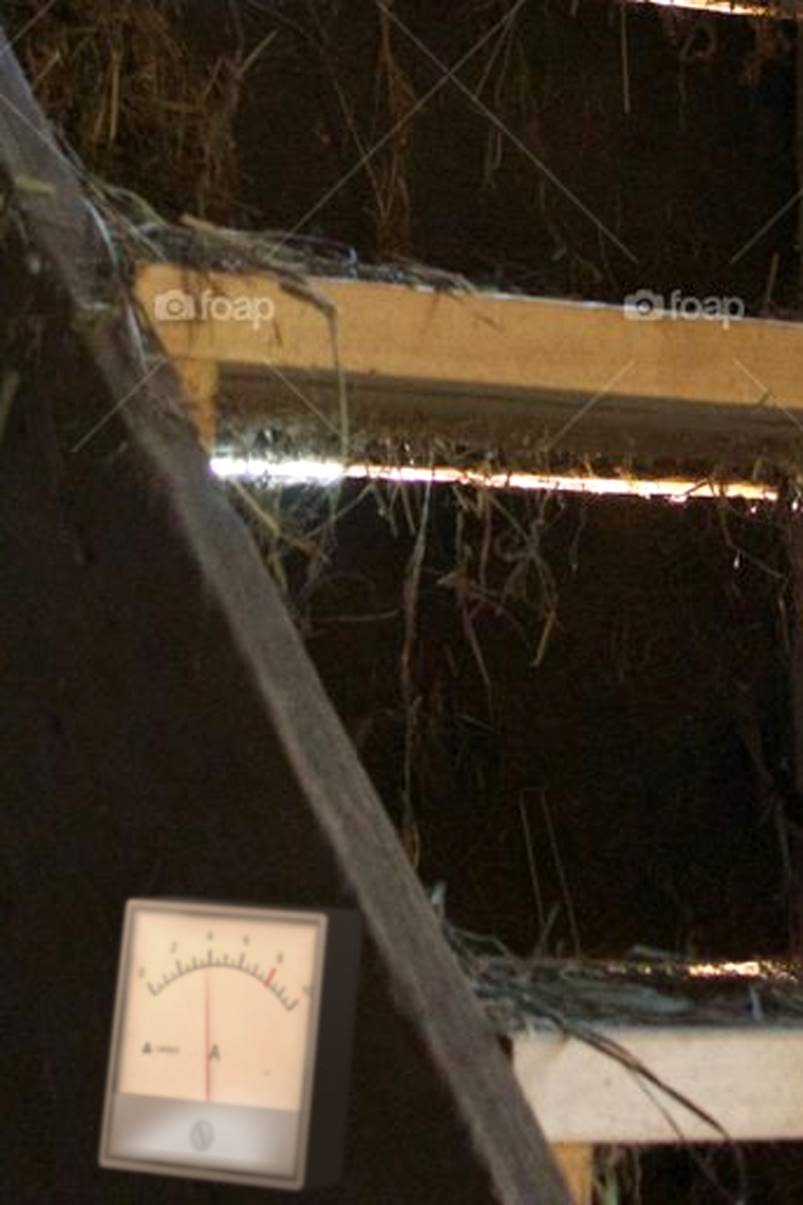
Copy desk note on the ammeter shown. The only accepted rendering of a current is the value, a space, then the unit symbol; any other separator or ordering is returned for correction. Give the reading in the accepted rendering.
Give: 4 A
